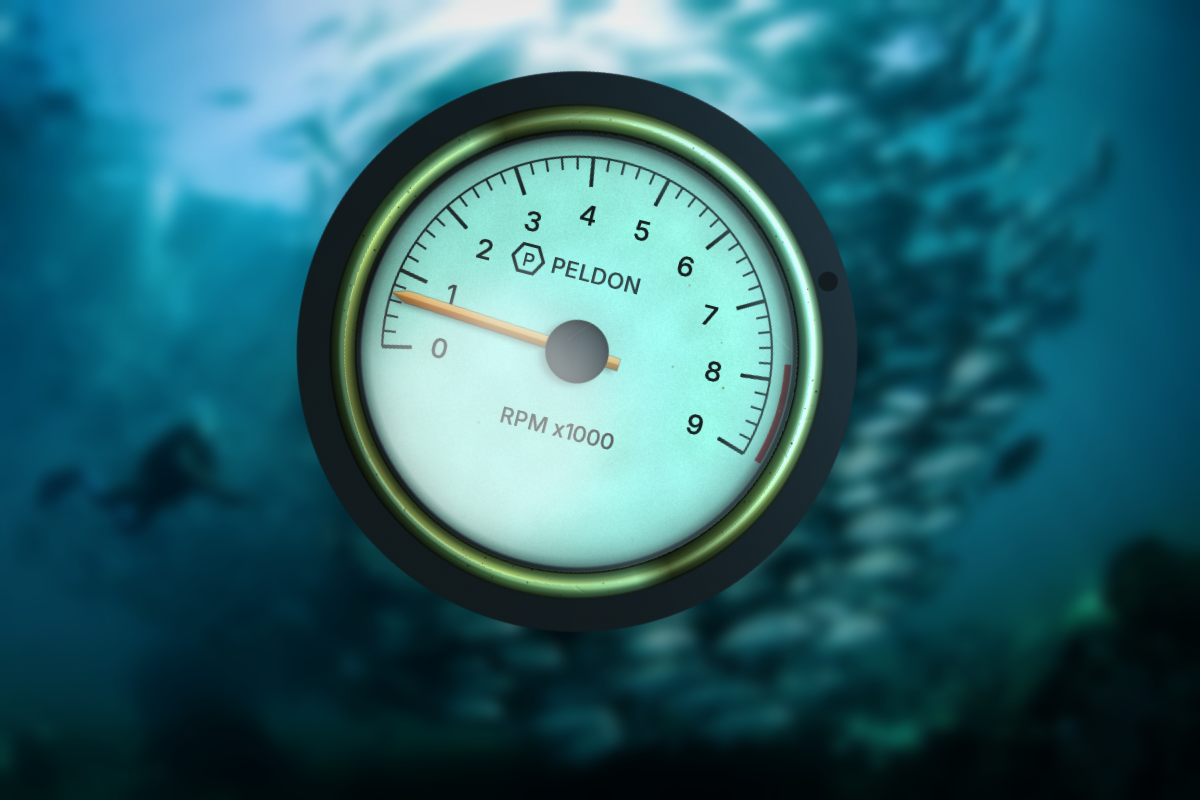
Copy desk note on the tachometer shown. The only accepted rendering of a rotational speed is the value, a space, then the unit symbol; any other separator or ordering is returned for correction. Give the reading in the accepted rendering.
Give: 700 rpm
